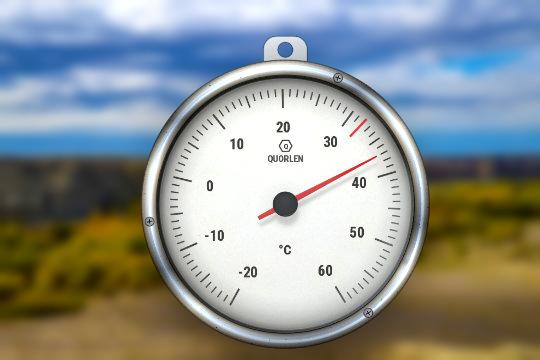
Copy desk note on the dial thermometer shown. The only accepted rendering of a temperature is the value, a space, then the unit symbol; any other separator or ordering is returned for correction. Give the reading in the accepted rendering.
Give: 37 °C
